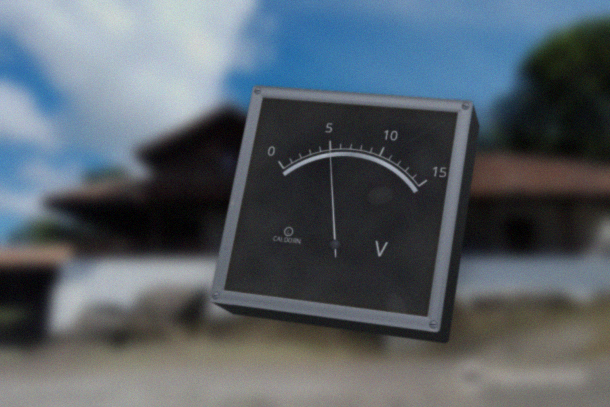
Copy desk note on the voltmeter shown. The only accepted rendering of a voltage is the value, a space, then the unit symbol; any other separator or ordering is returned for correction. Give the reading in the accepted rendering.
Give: 5 V
